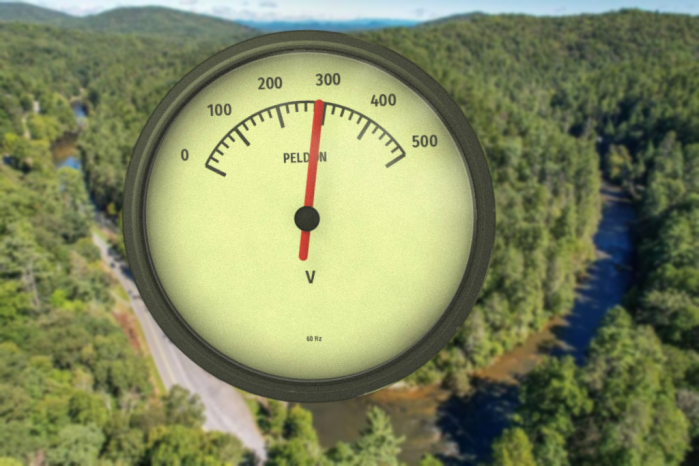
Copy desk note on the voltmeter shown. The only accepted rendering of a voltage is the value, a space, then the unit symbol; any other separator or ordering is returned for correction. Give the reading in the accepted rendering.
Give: 290 V
